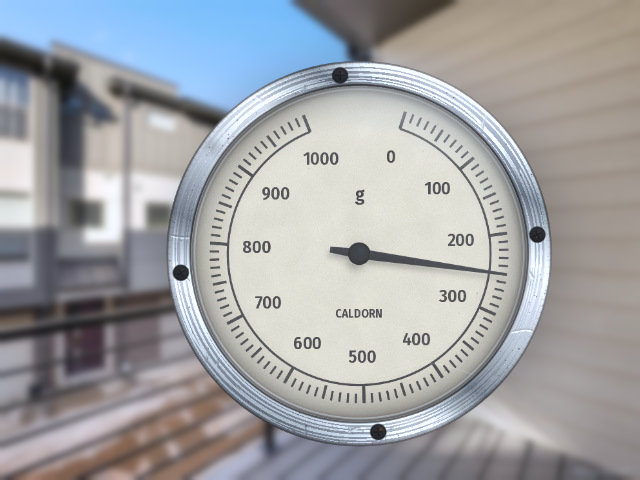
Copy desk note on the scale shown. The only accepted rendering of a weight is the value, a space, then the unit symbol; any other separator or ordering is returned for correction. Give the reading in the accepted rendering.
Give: 250 g
